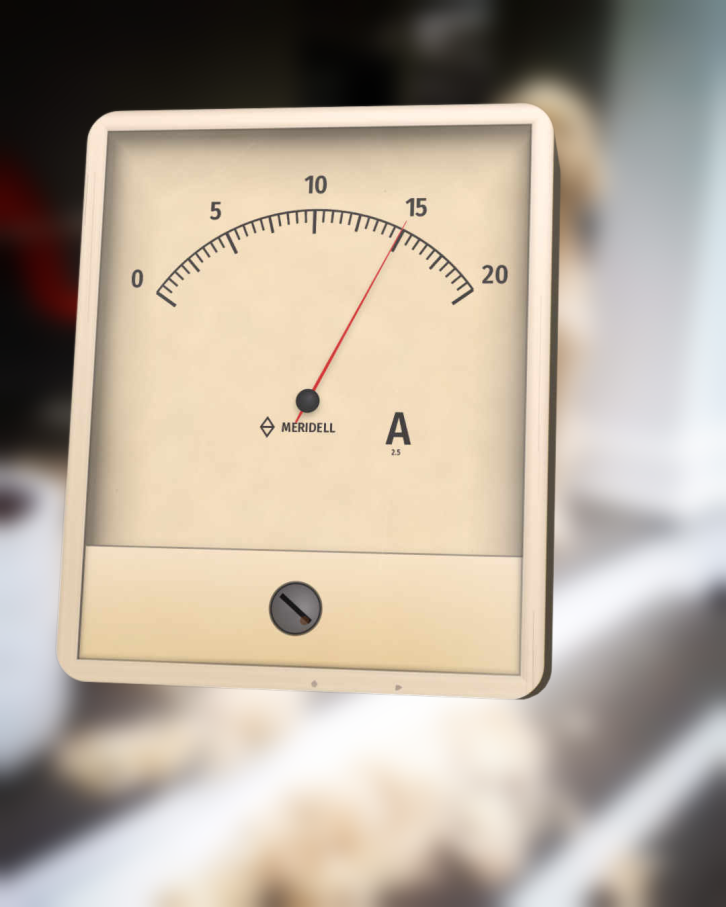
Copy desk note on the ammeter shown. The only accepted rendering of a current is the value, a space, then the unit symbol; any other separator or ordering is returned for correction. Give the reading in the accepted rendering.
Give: 15 A
